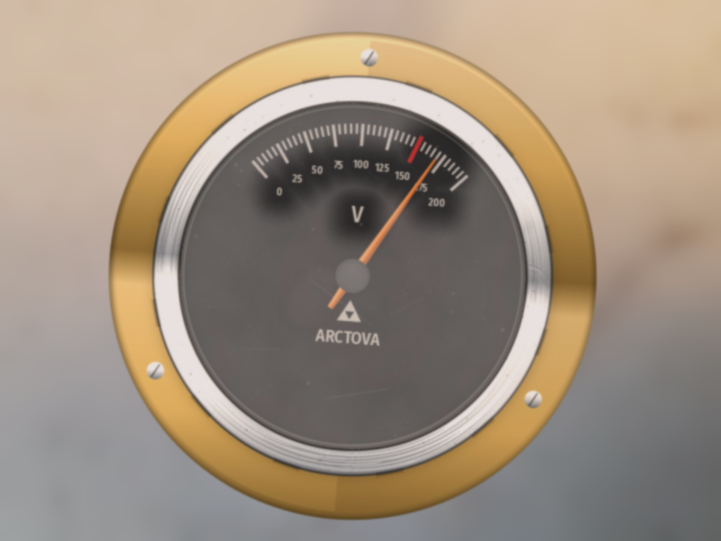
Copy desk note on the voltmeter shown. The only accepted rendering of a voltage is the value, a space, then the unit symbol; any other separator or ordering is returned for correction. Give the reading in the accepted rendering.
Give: 170 V
